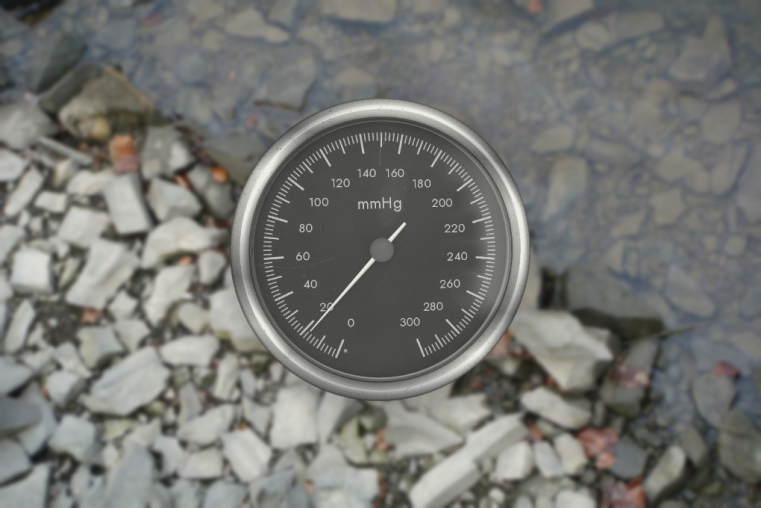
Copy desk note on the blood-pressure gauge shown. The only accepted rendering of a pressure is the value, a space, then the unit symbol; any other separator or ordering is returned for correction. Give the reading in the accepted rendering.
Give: 18 mmHg
